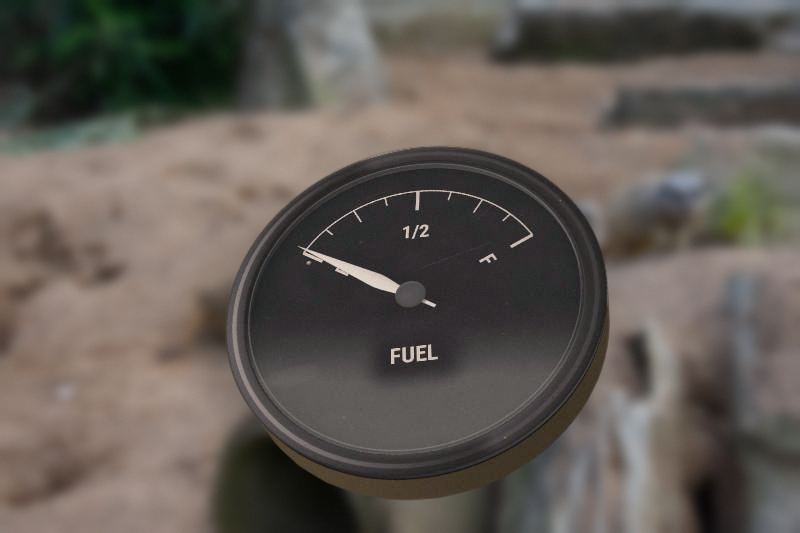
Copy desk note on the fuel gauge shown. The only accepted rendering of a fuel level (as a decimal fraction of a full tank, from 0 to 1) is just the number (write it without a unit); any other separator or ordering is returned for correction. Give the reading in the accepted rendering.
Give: 0
